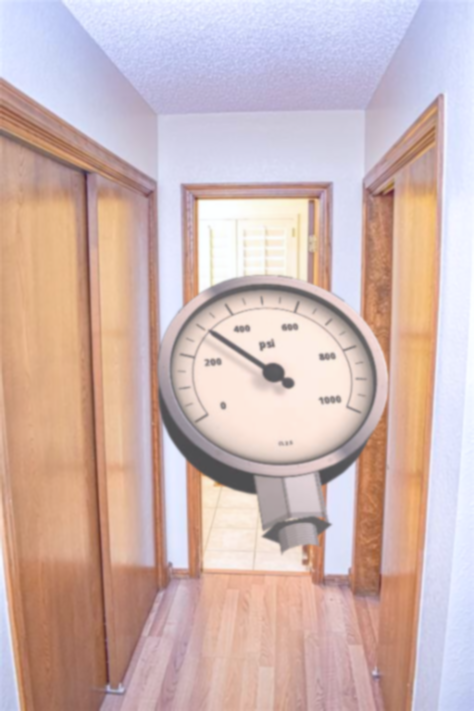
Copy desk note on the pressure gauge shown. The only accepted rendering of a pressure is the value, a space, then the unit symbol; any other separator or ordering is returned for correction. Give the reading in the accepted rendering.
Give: 300 psi
